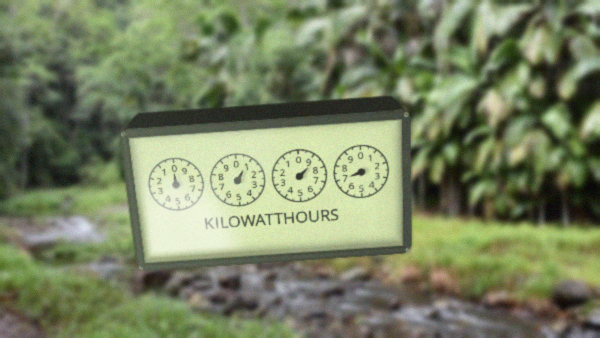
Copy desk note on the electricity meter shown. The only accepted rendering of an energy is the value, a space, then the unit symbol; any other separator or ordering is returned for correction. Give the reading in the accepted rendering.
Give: 87 kWh
